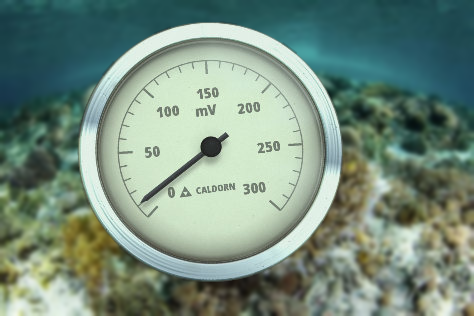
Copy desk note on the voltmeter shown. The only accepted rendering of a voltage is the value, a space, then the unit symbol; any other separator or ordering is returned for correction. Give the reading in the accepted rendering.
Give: 10 mV
